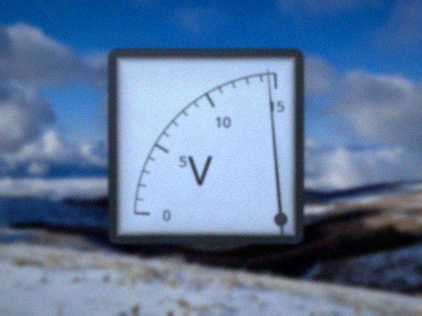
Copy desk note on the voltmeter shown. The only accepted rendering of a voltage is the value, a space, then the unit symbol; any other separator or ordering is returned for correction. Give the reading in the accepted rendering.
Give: 14.5 V
